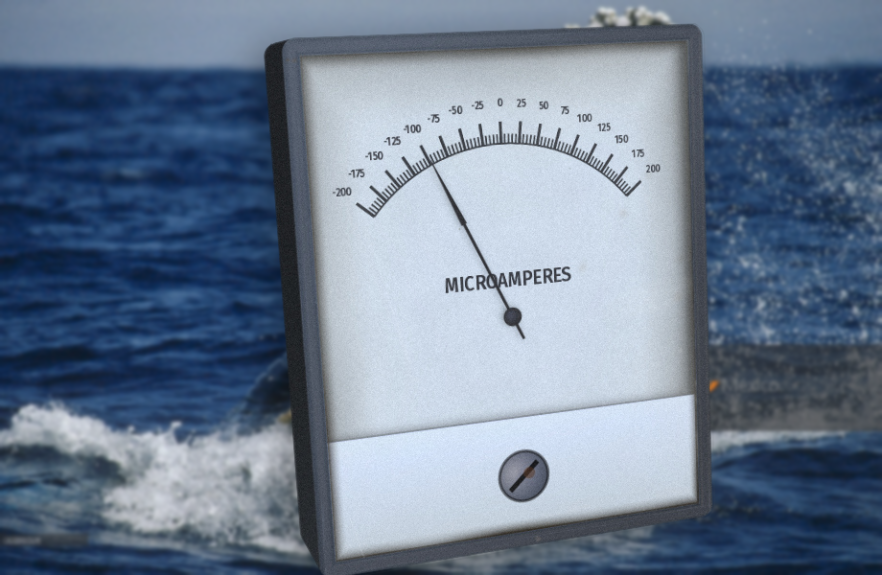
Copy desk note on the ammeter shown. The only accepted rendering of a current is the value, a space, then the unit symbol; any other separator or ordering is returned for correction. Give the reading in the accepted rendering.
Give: -100 µA
